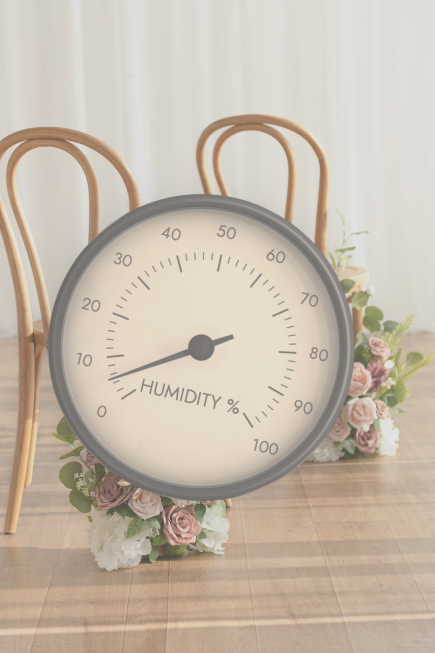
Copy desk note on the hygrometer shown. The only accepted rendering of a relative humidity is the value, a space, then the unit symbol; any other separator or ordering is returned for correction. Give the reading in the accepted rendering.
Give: 5 %
